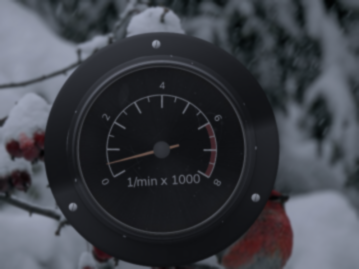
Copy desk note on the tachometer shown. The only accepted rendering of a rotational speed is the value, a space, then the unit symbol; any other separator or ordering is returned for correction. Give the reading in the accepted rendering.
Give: 500 rpm
